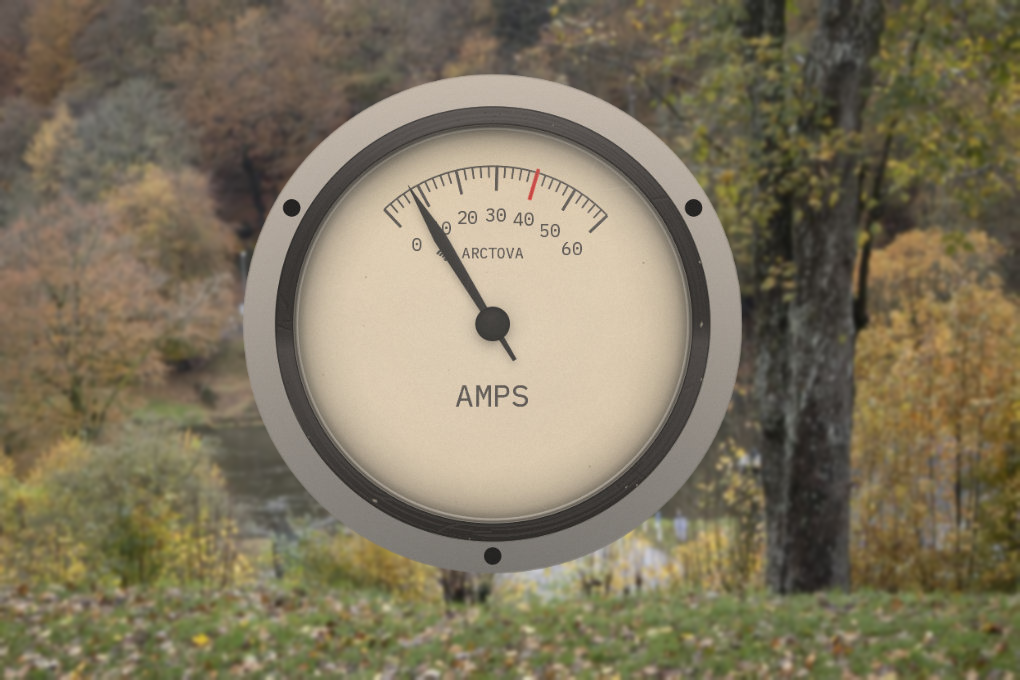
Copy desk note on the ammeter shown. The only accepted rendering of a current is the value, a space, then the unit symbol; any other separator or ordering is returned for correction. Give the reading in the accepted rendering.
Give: 8 A
